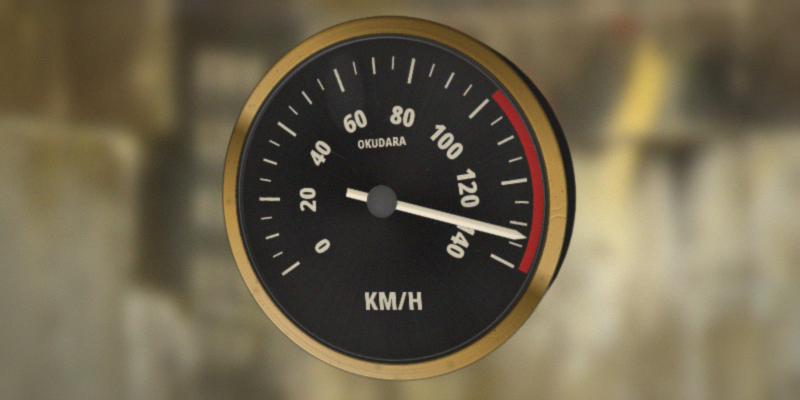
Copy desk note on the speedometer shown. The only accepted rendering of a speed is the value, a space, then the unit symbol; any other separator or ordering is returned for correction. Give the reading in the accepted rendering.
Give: 132.5 km/h
